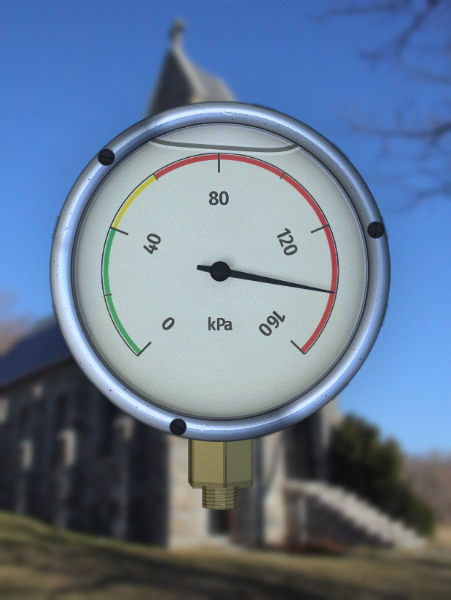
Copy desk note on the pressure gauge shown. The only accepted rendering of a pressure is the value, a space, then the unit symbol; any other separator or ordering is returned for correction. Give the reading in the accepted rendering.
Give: 140 kPa
